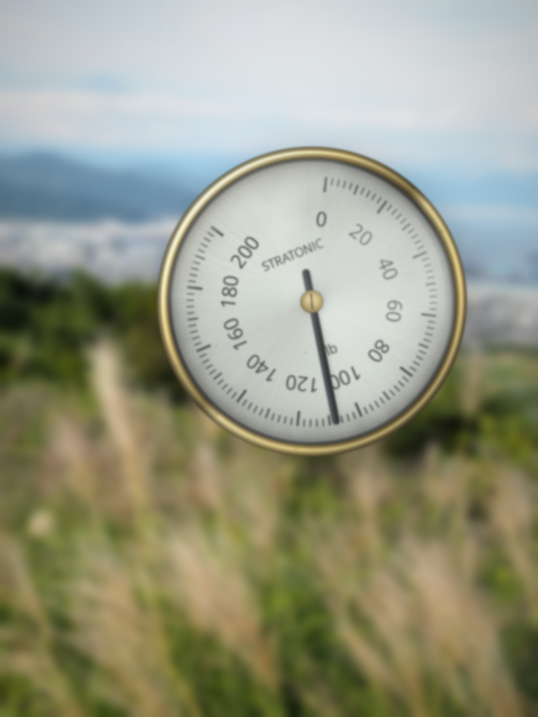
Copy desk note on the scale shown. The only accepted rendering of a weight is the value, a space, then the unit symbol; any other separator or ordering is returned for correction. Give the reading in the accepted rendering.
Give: 108 lb
